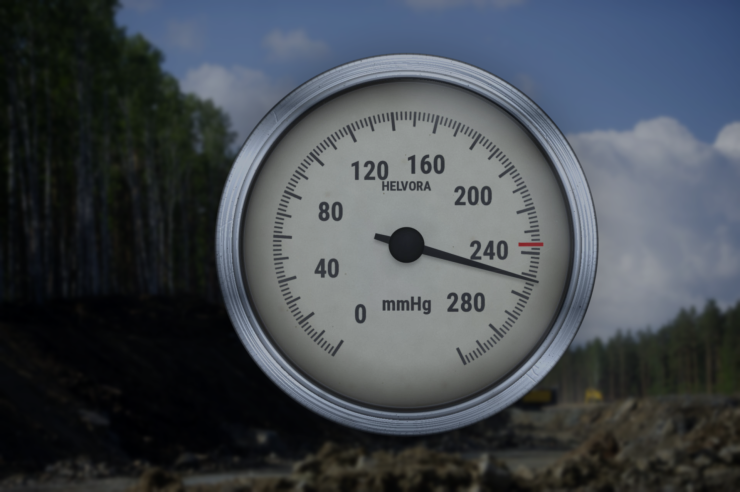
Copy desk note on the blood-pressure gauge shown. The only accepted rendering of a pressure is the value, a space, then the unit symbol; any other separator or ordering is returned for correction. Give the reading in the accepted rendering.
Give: 252 mmHg
